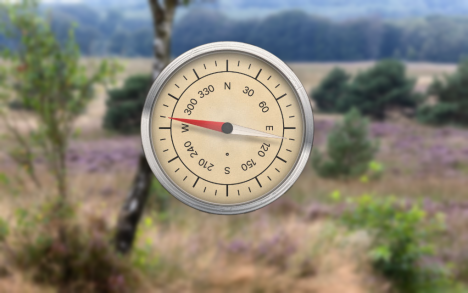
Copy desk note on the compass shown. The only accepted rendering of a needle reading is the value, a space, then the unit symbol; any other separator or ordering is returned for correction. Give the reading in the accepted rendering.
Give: 280 °
